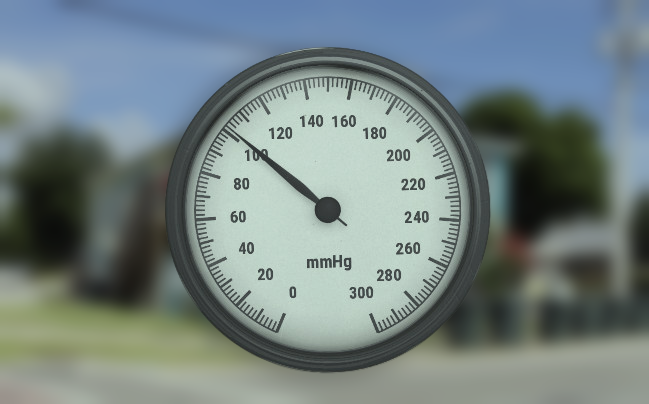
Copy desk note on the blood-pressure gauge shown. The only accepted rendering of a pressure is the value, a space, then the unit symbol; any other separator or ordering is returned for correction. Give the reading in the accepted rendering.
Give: 102 mmHg
